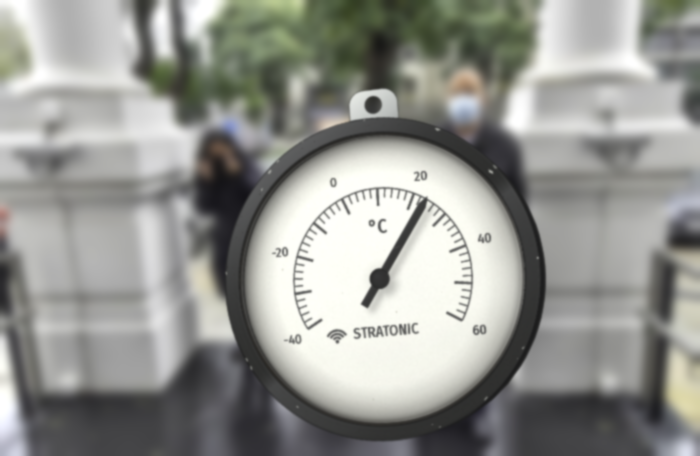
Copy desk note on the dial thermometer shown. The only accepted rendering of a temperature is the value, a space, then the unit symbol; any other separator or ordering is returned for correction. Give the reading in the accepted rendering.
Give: 24 °C
